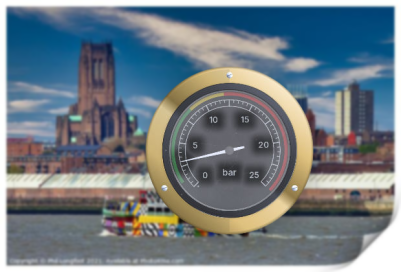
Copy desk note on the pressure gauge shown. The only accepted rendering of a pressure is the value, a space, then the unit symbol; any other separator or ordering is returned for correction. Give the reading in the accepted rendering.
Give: 3 bar
